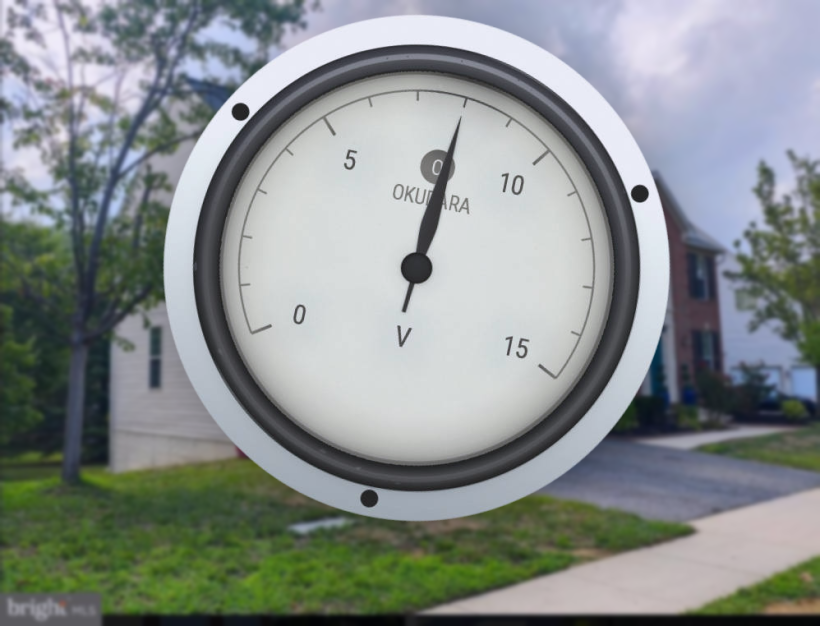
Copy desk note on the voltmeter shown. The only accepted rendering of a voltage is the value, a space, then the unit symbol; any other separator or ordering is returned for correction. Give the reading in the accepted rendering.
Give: 8 V
